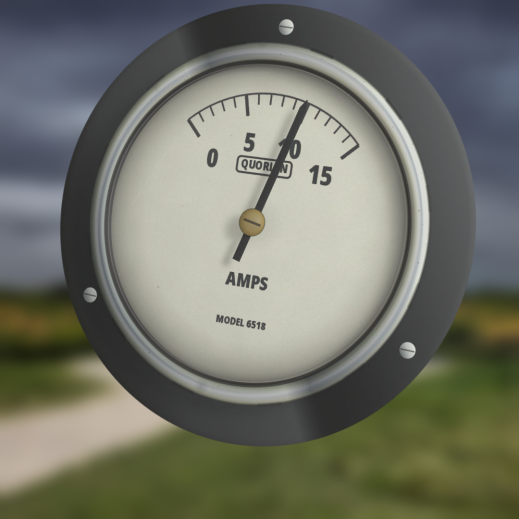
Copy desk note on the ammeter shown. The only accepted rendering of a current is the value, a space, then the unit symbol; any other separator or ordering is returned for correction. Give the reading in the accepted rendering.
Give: 10 A
